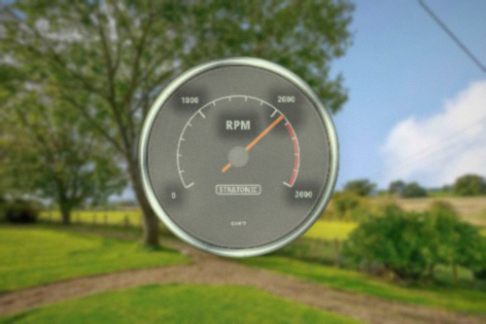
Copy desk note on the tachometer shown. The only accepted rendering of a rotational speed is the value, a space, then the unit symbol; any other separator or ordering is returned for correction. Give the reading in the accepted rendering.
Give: 2100 rpm
